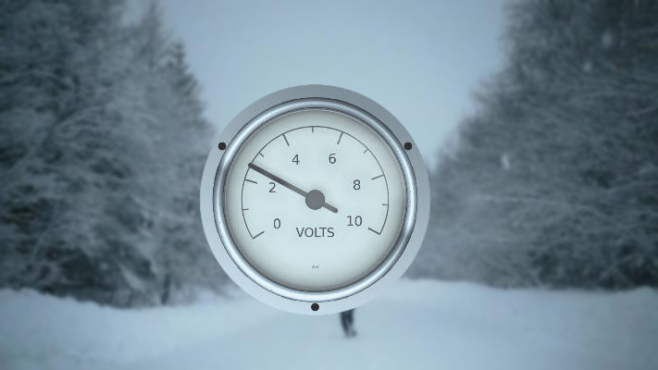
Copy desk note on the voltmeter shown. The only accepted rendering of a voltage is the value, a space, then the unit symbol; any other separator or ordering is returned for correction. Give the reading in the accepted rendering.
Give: 2.5 V
